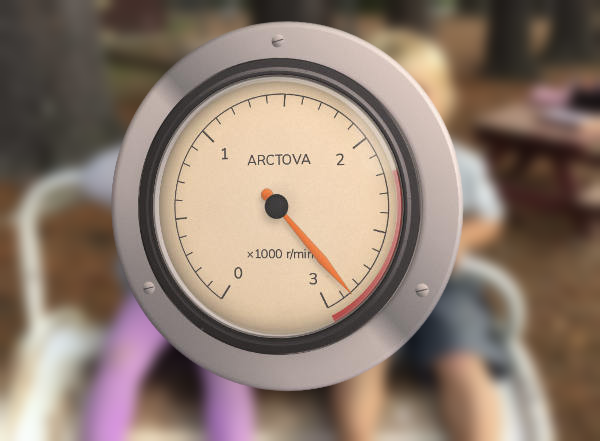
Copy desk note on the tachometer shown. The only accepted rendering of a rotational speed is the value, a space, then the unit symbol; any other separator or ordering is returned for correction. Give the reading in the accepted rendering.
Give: 2850 rpm
